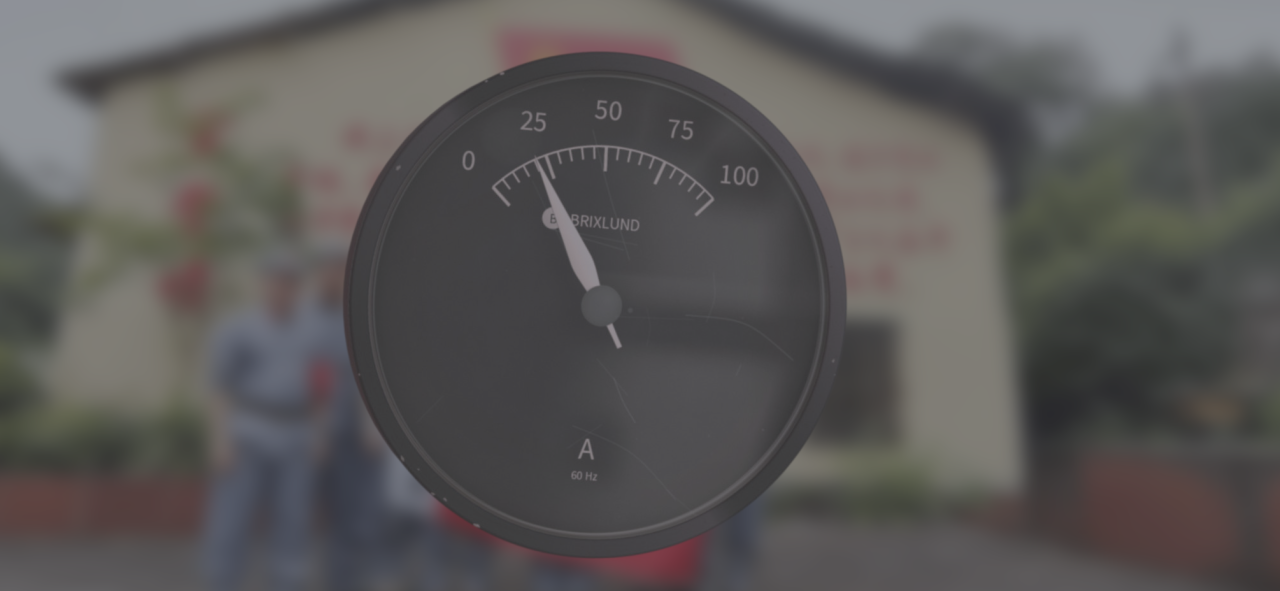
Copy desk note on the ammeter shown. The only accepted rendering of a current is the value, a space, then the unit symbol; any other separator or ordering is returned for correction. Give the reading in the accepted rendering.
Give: 20 A
